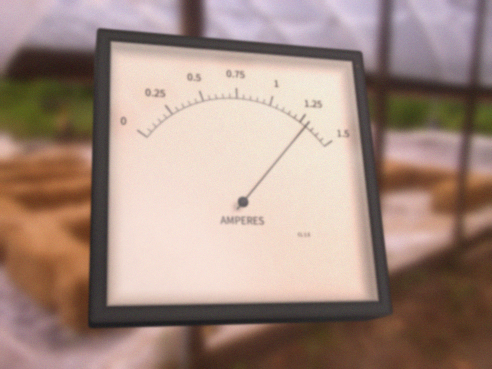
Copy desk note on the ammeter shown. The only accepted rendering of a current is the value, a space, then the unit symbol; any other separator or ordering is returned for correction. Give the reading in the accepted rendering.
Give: 1.3 A
